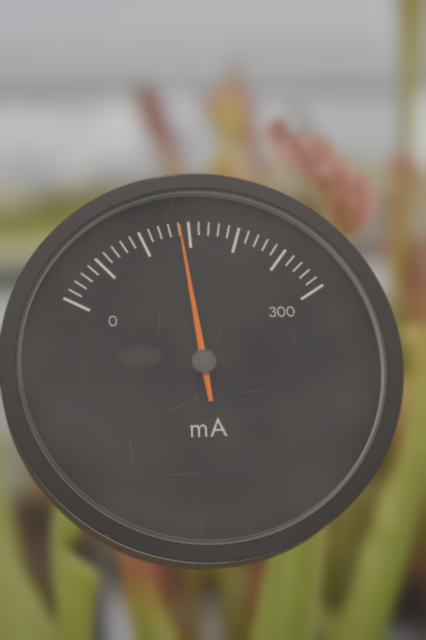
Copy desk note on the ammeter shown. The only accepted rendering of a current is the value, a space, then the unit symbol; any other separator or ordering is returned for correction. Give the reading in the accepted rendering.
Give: 140 mA
